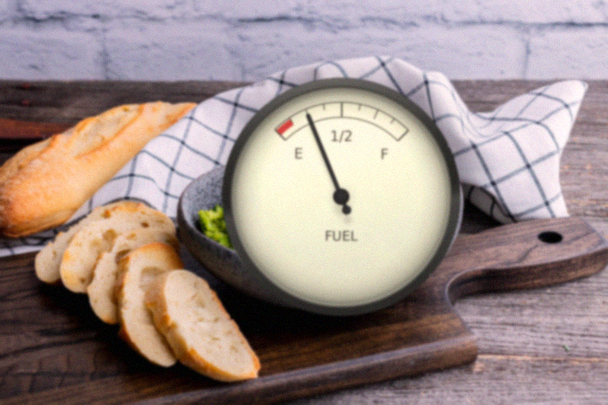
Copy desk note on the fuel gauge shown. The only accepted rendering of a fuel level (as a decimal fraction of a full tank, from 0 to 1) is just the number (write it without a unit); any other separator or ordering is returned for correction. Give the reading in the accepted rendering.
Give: 0.25
